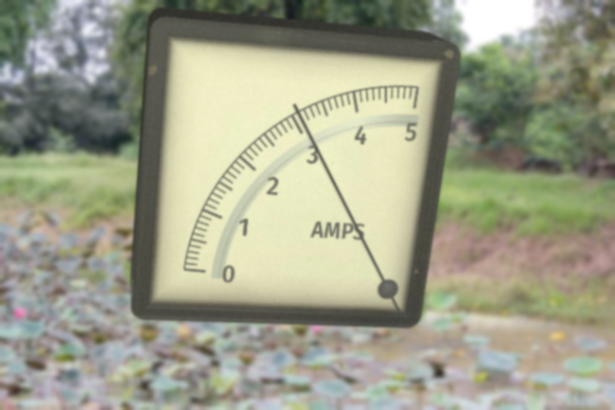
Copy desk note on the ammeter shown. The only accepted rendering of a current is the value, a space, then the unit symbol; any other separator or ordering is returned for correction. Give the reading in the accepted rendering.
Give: 3.1 A
